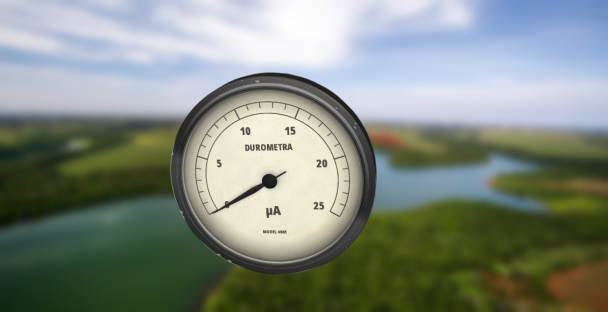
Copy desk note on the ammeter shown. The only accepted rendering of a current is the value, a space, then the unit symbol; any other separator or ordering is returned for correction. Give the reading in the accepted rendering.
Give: 0 µA
